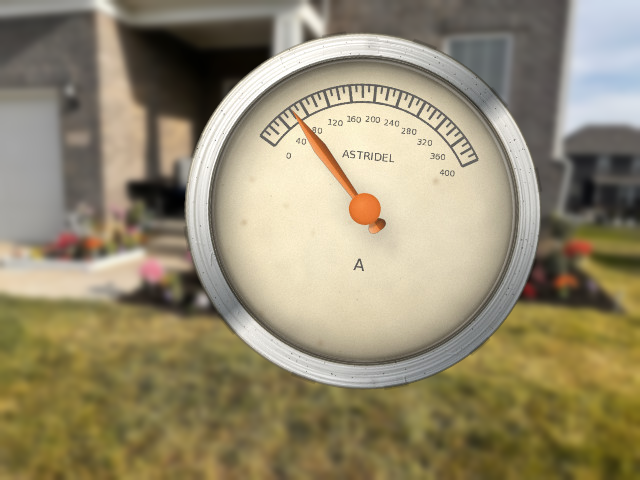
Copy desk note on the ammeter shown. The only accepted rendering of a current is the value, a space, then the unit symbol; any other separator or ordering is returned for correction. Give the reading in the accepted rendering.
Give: 60 A
